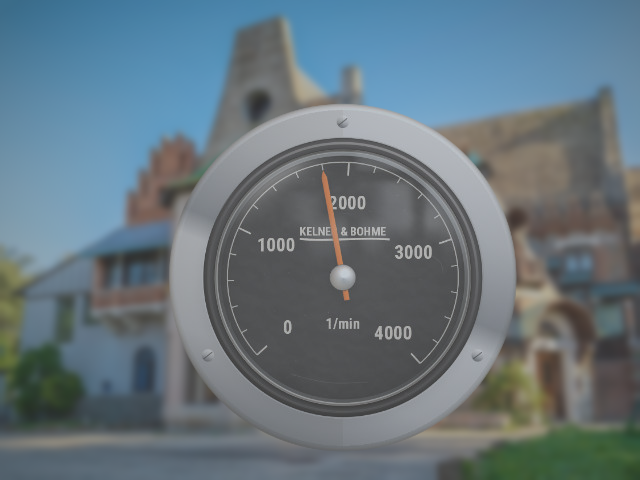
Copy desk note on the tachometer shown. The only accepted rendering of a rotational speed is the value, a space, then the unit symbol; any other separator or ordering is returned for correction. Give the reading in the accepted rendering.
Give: 1800 rpm
